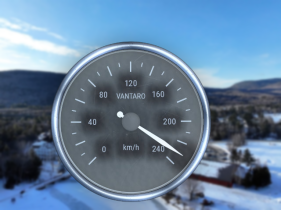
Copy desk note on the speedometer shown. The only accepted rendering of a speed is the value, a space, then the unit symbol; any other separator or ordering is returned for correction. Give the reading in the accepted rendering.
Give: 230 km/h
